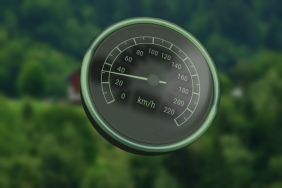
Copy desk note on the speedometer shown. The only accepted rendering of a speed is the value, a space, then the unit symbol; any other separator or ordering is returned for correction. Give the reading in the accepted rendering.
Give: 30 km/h
